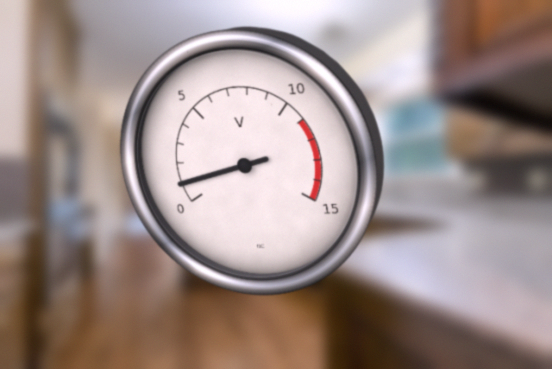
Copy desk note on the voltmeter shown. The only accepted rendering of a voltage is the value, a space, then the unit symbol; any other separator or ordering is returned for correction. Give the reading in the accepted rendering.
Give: 1 V
